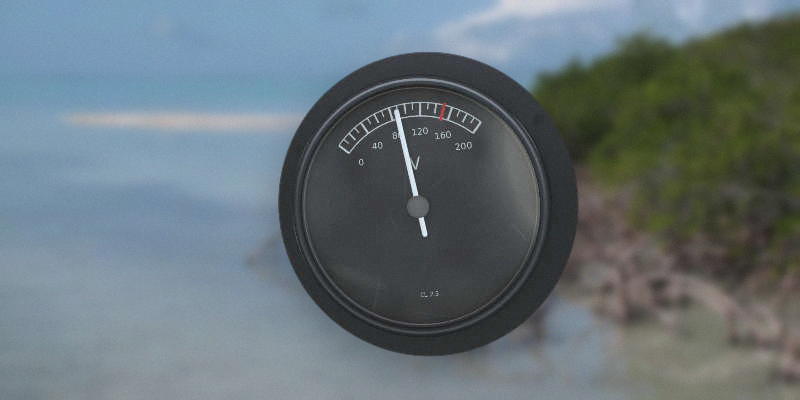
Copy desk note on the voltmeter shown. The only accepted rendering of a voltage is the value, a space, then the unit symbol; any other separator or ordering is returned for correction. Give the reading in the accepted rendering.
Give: 90 V
